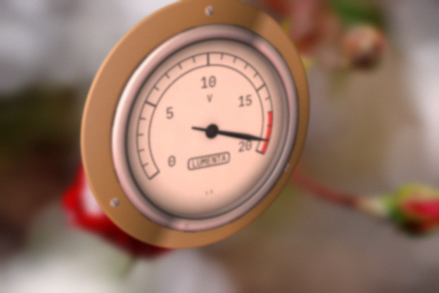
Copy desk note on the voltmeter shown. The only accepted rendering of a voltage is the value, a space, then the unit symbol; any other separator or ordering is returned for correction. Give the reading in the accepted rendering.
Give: 19 V
